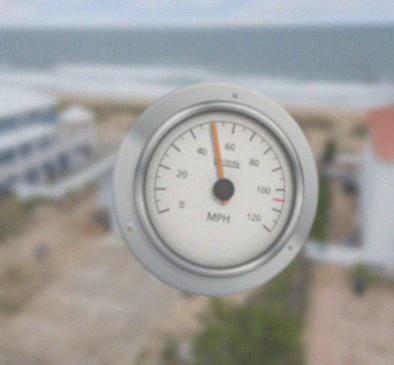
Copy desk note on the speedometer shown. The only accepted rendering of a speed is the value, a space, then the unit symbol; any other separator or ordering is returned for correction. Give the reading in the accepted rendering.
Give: 50 mph
